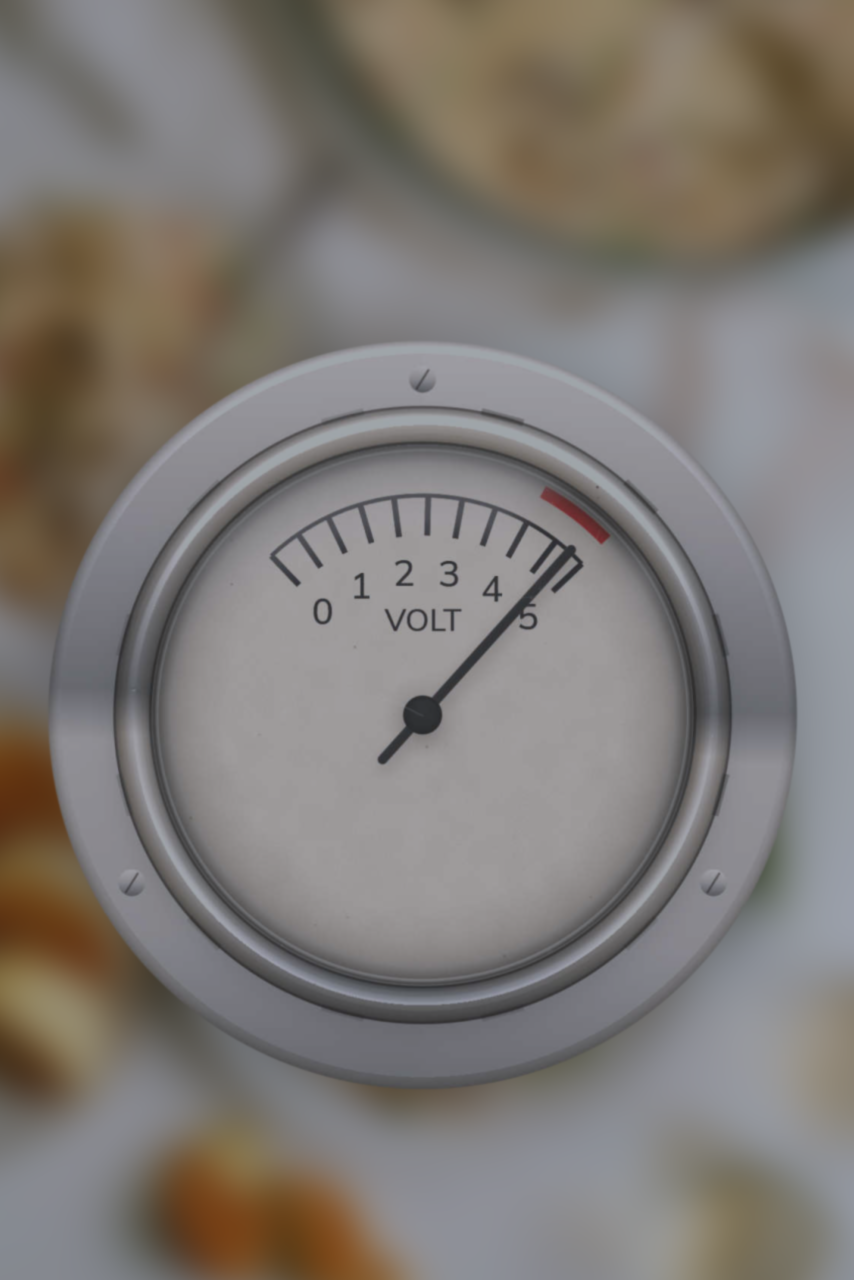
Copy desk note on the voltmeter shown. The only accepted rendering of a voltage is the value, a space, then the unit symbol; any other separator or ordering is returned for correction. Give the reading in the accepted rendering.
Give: 4.75 V
